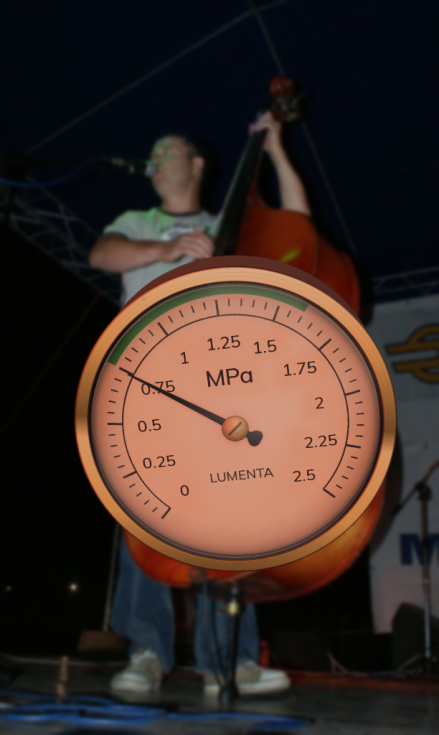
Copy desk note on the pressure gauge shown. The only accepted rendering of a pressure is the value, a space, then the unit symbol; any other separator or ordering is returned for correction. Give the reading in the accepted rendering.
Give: 0.75 MPa
